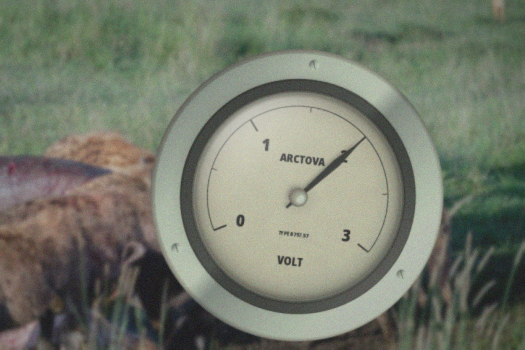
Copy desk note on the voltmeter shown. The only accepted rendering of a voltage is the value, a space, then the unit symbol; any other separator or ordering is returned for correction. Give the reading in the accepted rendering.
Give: 2 V
